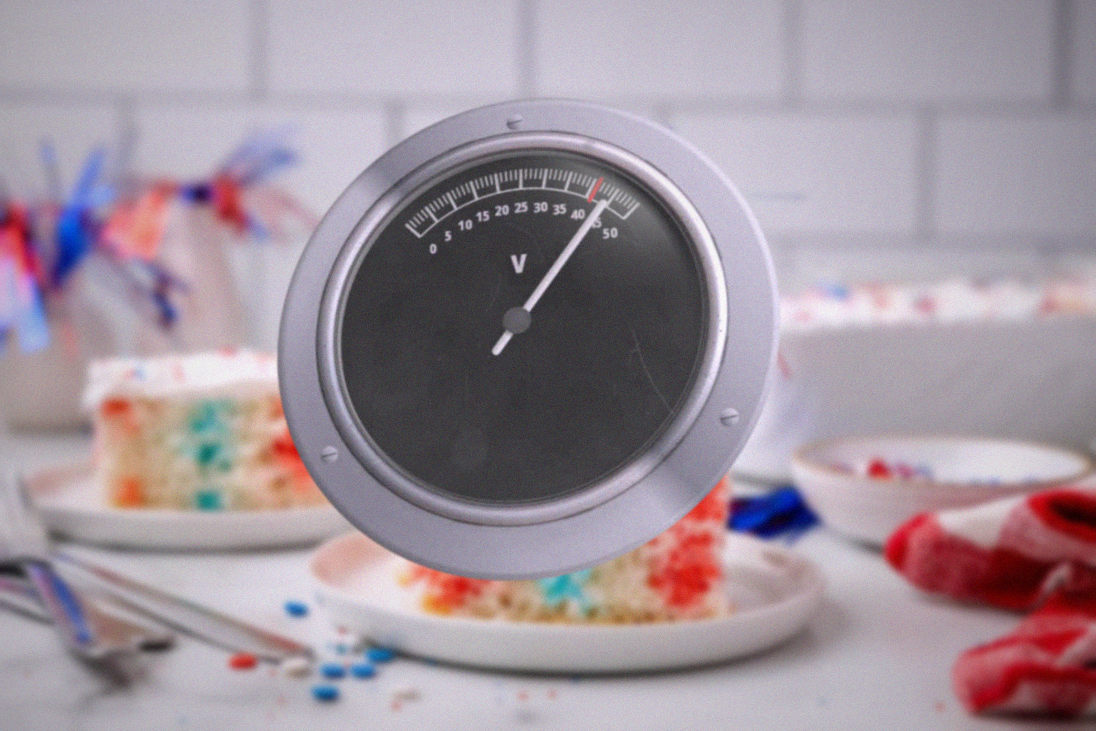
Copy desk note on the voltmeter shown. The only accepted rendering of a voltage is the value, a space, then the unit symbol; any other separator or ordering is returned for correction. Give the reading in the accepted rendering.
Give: 45 V
